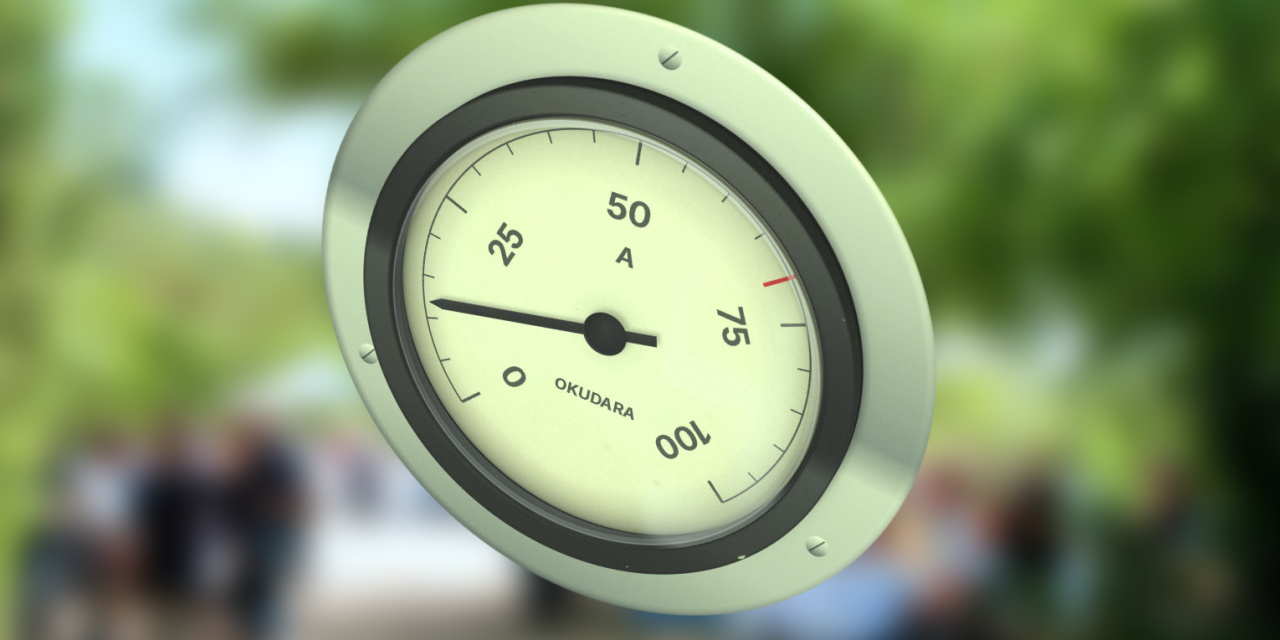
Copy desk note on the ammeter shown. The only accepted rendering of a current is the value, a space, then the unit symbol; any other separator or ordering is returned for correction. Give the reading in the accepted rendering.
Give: 12.5 A
